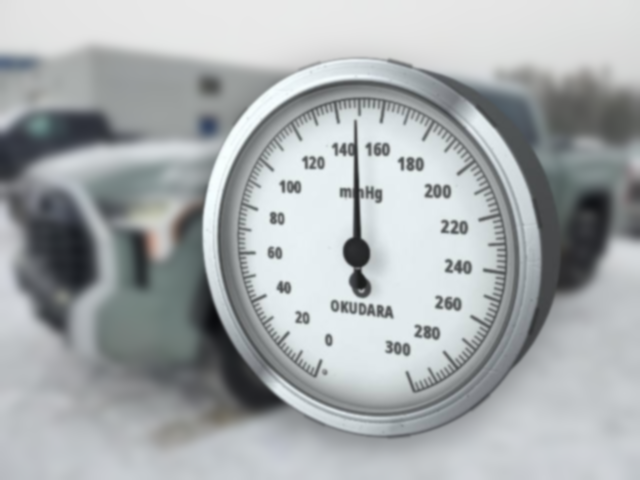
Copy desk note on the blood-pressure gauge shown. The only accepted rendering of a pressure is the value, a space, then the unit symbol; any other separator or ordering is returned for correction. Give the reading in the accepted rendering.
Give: 150 mmHg
